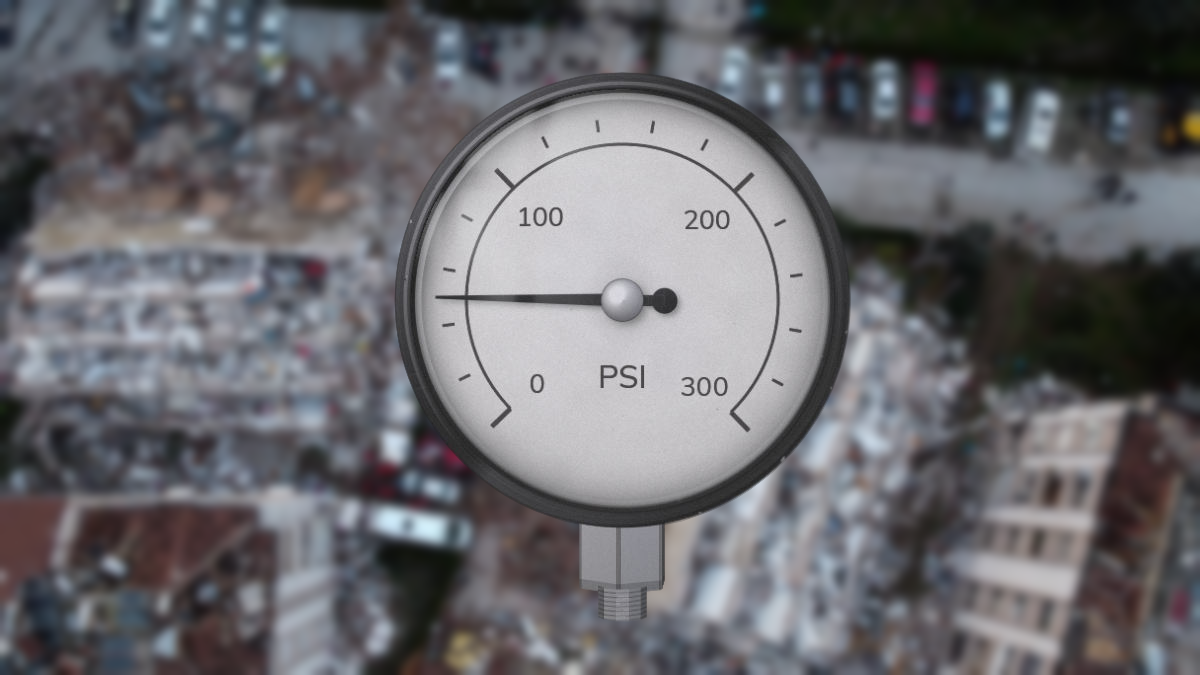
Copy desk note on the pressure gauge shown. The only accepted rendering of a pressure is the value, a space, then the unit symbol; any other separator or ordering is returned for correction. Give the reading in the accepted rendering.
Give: 50 psi
